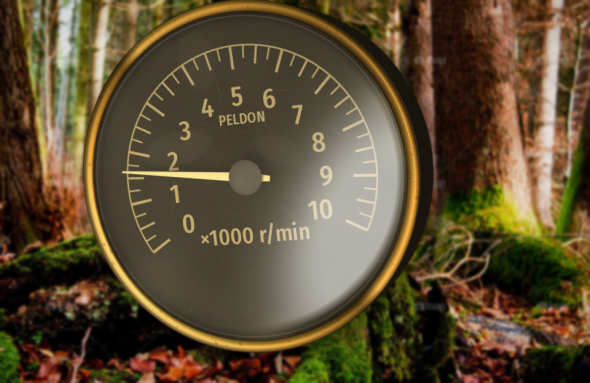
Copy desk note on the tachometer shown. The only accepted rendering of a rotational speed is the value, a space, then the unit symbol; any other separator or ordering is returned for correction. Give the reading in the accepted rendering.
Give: 1625 rpm
